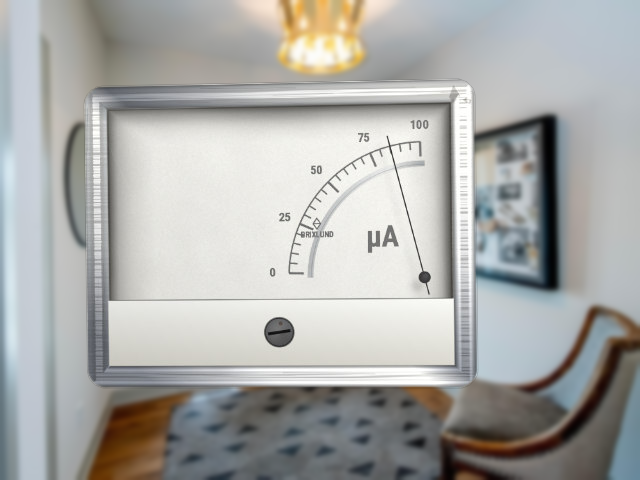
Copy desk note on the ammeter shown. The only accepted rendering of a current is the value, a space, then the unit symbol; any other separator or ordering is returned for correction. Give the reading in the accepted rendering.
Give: 85 µA
